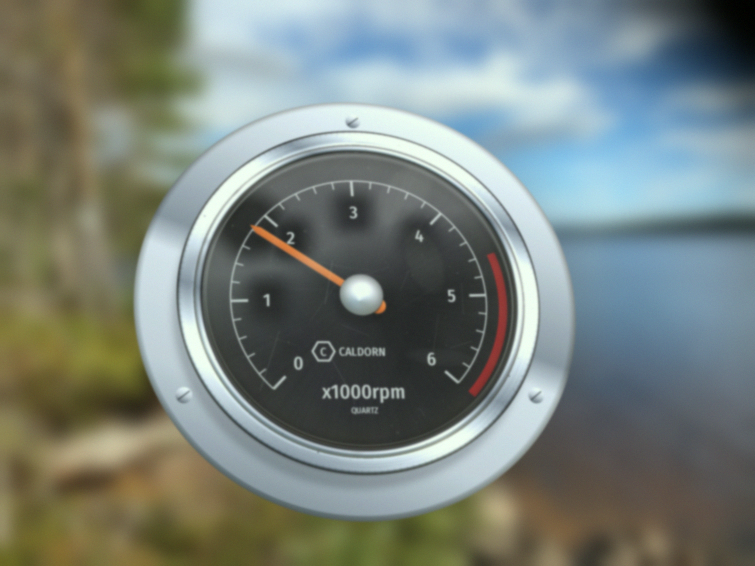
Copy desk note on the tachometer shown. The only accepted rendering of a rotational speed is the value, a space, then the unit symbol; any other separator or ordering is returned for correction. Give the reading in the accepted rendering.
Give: 1800 rpm
